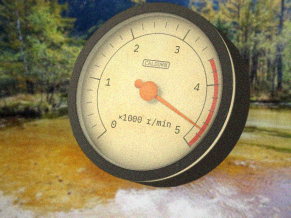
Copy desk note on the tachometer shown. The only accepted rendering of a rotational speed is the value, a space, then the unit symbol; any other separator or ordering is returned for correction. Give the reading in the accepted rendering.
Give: 4700 rpm
